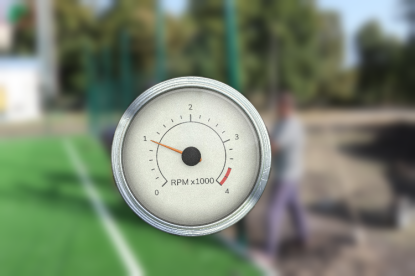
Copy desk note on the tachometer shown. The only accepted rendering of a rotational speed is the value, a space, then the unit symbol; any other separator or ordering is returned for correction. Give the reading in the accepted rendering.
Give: 1000 rpm
